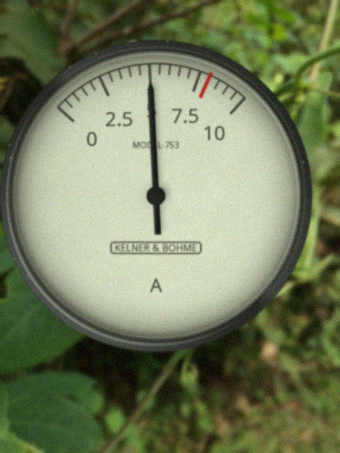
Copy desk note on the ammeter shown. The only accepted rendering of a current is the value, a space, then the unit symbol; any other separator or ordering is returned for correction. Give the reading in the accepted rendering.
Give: 5 A
